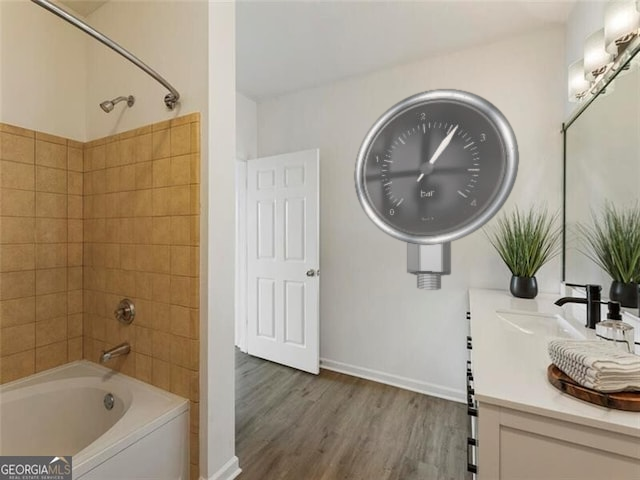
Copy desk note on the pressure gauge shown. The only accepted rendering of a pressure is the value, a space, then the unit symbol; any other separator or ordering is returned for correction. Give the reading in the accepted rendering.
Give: 2.6 bar
